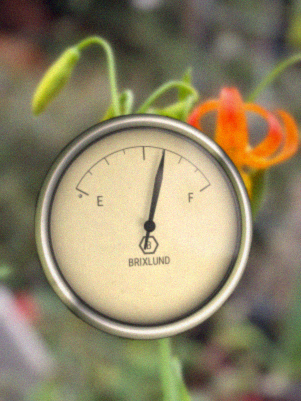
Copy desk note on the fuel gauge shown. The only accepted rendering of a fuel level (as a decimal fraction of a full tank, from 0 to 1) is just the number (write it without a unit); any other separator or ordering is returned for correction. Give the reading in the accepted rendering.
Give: 0.625
